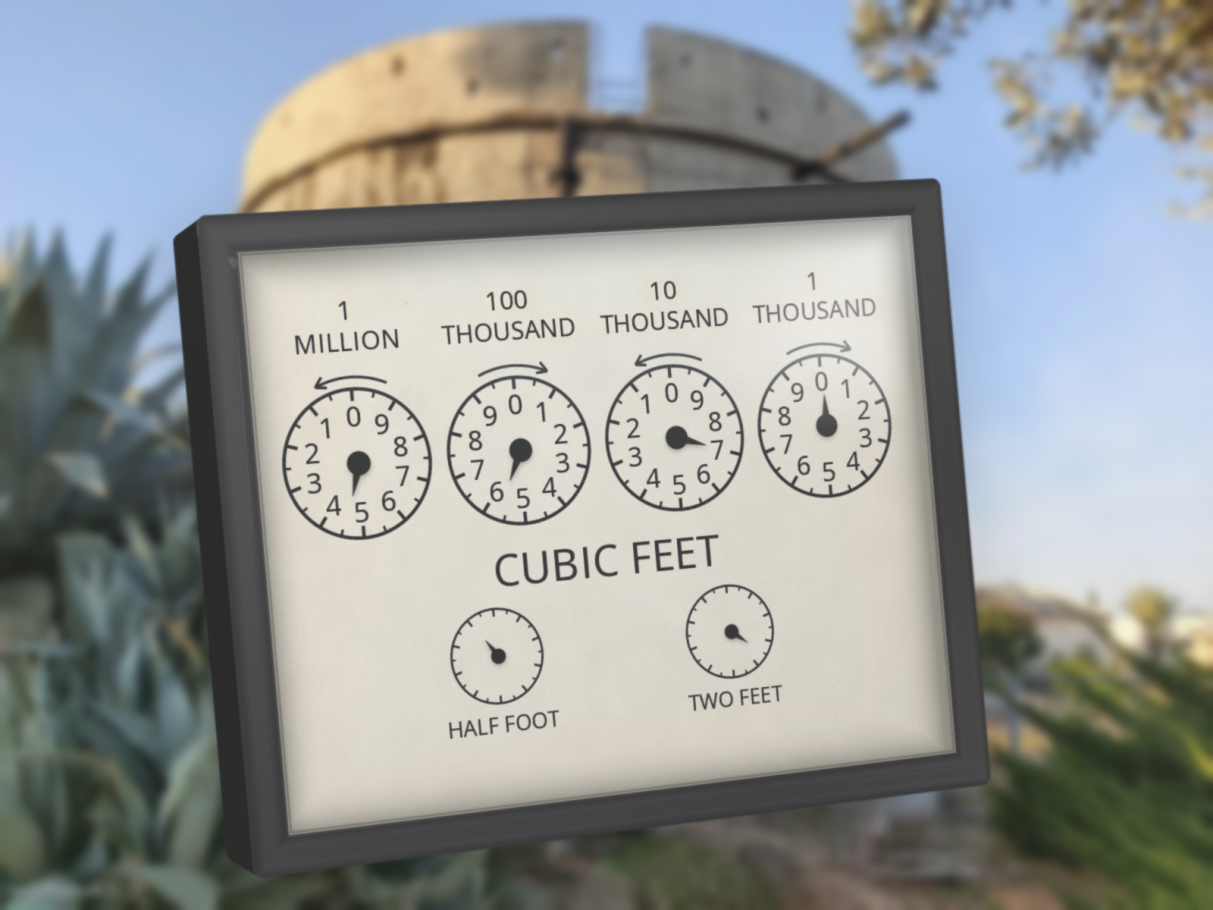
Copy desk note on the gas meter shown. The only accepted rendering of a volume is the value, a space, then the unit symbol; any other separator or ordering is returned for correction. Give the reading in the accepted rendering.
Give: 457000 ft³
